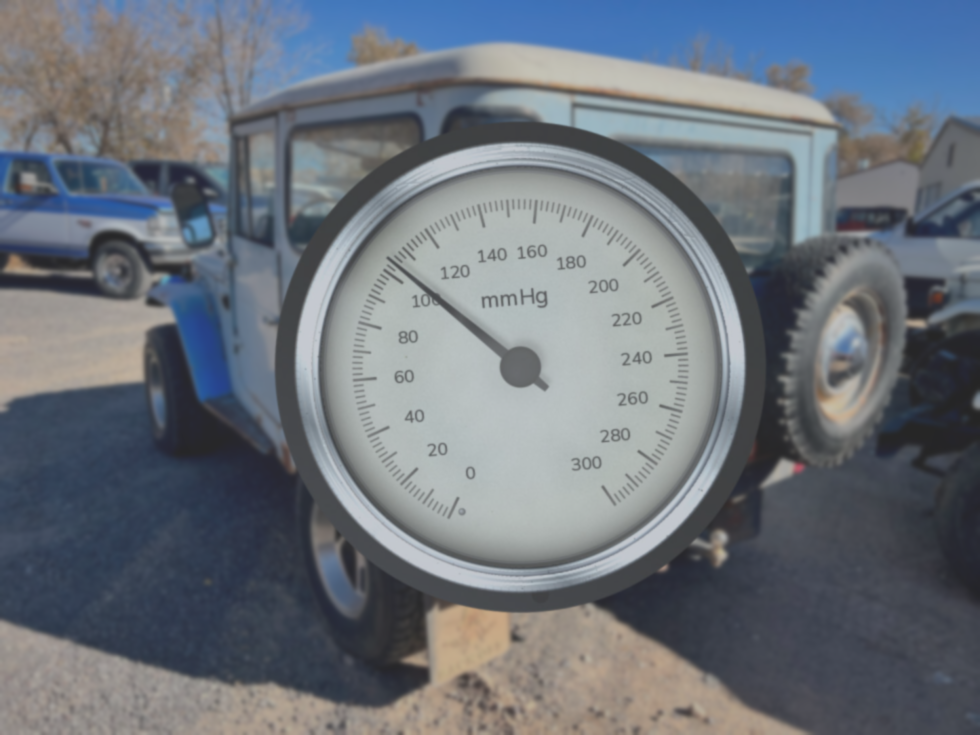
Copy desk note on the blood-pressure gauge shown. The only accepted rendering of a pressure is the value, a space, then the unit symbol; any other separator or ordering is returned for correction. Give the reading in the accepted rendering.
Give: 104 mmHg
